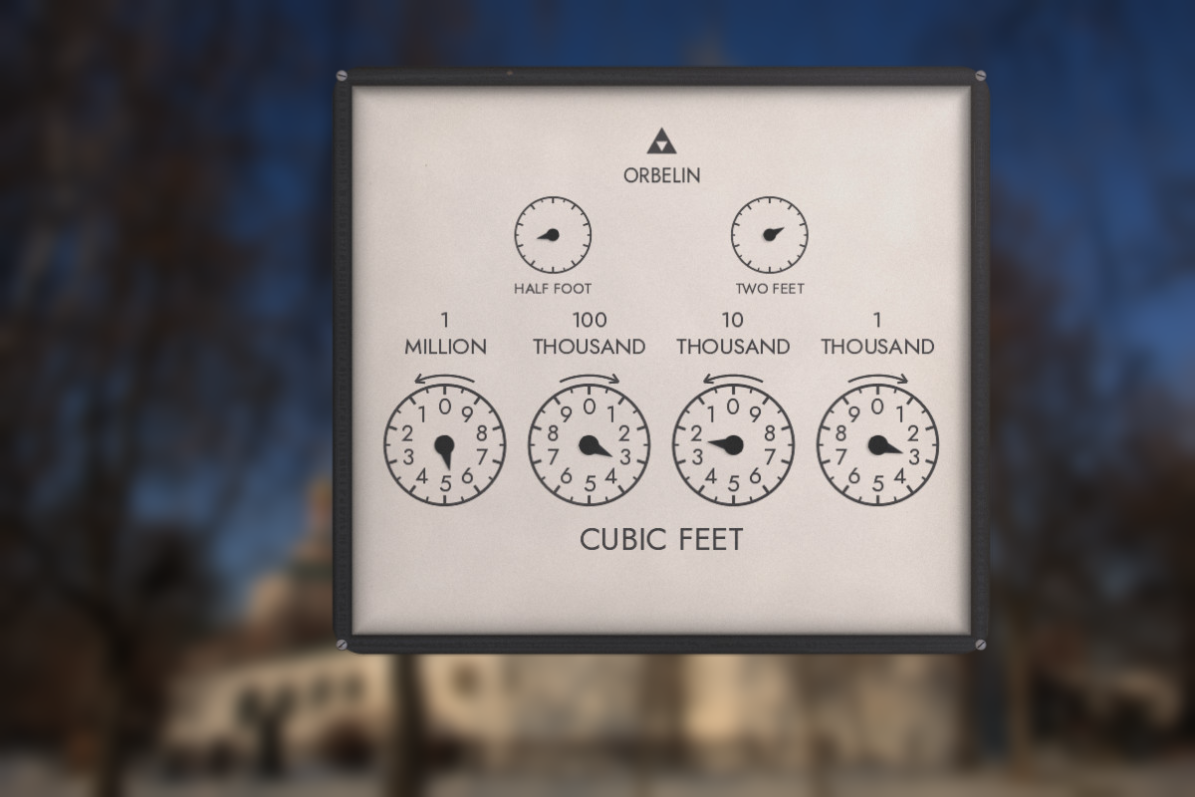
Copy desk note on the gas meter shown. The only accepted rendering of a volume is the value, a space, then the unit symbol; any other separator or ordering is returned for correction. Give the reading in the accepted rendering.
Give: 532300 ft³
